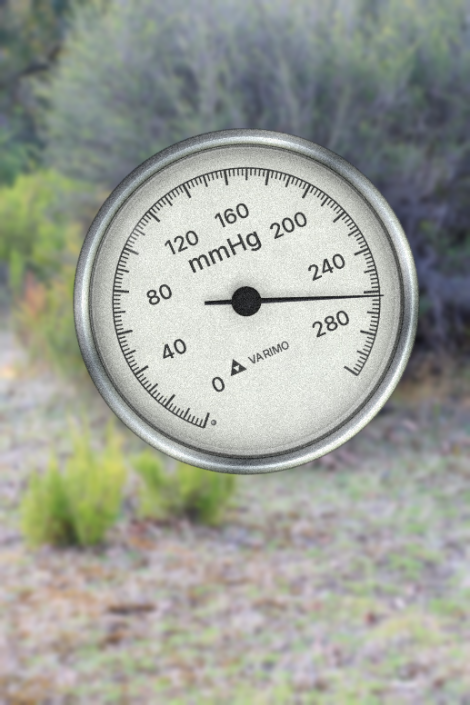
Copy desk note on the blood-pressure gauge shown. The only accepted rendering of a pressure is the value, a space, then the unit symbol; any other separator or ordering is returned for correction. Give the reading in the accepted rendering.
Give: 262 mmHg
